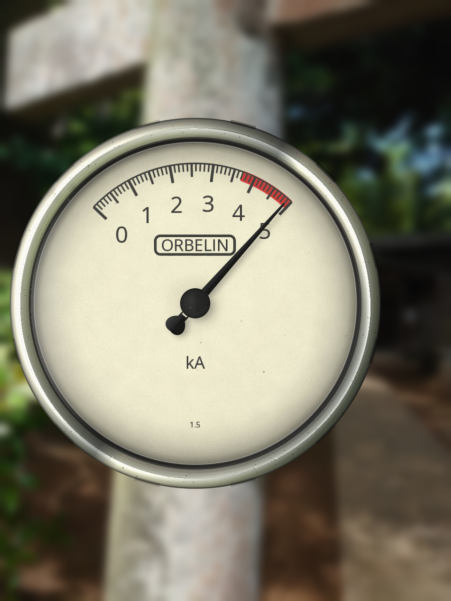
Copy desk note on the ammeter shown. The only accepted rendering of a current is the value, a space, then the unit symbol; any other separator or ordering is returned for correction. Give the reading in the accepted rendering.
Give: 4.9 kA
